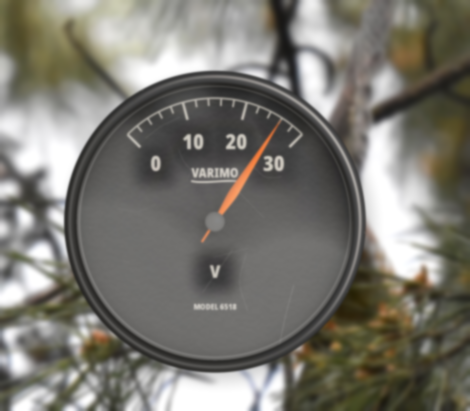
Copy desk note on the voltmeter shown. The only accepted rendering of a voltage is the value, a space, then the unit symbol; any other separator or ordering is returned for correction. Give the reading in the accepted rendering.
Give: 26 V
